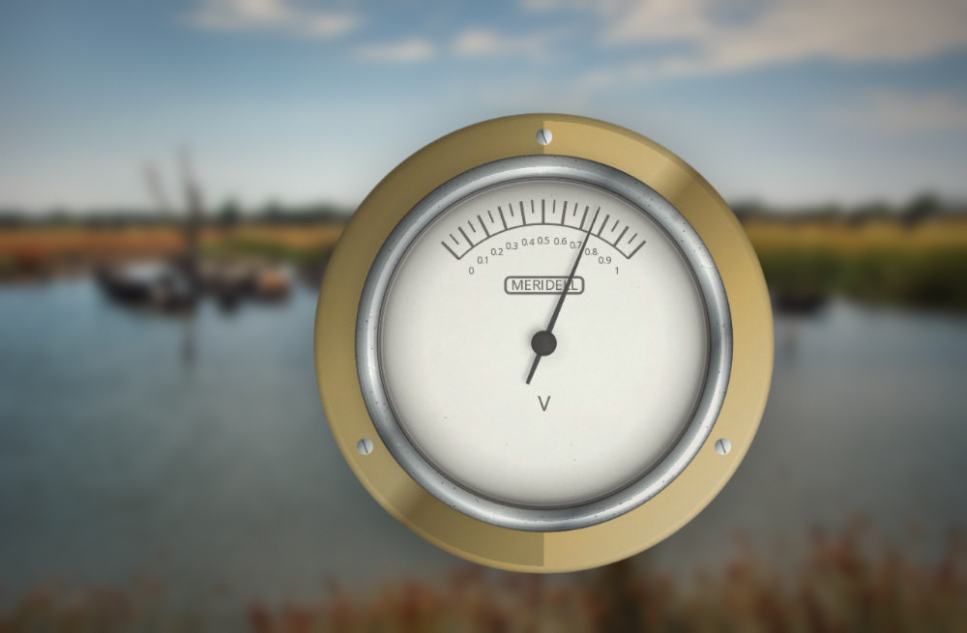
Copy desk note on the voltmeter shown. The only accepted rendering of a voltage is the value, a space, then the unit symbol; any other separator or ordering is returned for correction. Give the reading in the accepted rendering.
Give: 0.75 V
